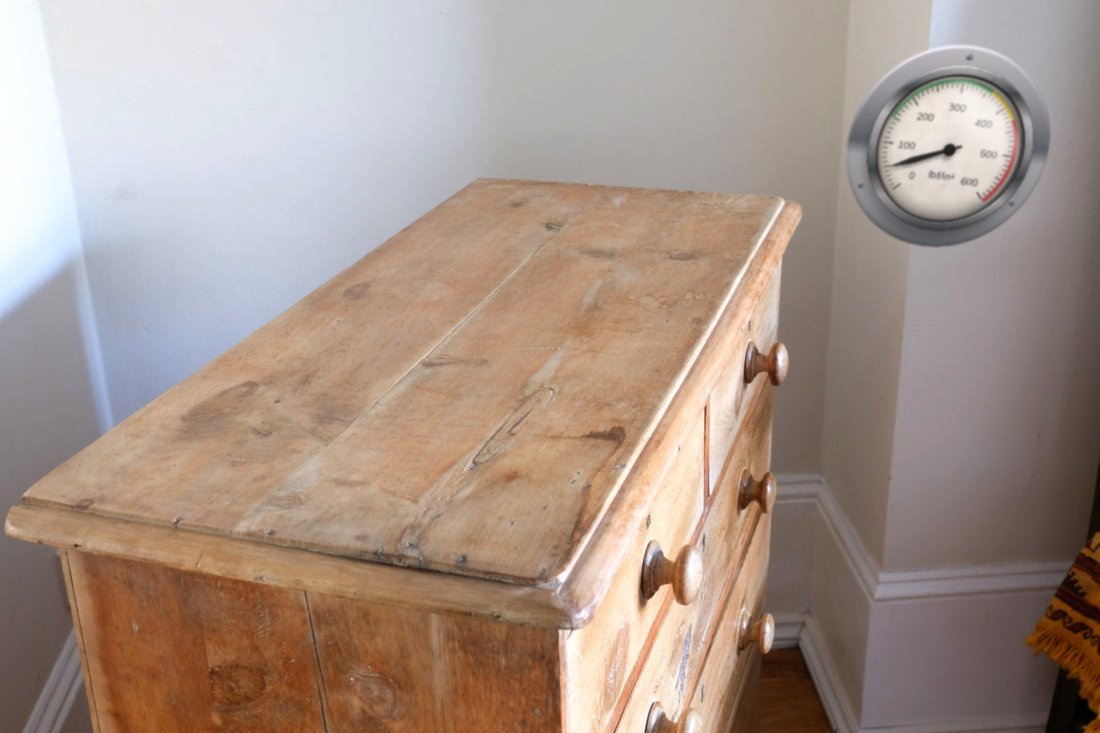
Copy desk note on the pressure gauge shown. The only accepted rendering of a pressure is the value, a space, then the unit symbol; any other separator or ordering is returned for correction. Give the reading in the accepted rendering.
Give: 50 psi
